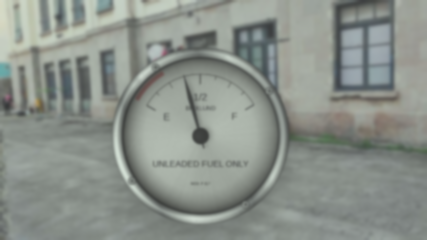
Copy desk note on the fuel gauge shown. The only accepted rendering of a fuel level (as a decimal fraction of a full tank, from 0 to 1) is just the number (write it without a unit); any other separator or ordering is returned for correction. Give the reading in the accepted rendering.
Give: 0.375
